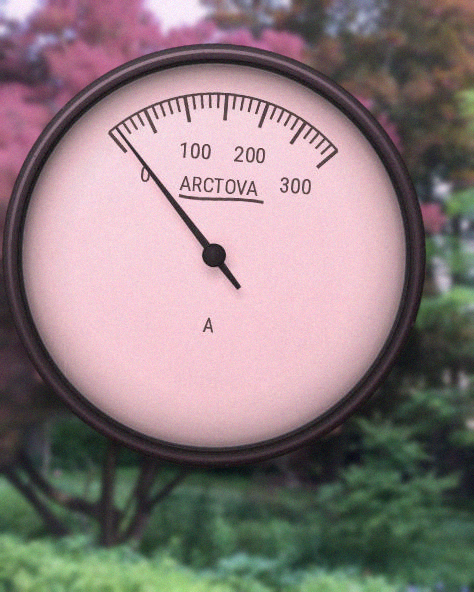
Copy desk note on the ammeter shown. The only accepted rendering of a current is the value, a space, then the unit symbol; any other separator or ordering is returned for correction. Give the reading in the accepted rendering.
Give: 10 A
